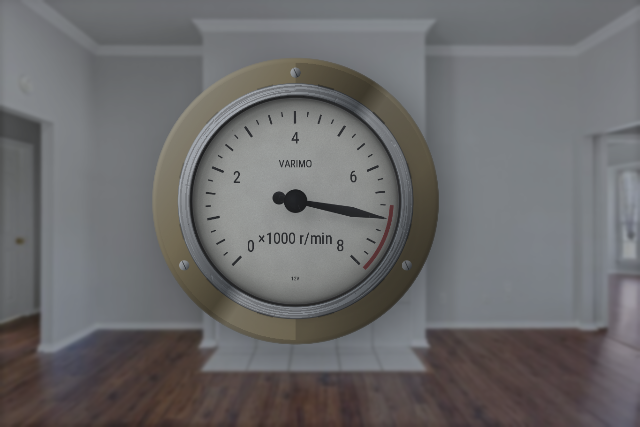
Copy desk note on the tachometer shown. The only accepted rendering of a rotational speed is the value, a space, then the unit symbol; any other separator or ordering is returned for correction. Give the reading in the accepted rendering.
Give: 7000 rpm
